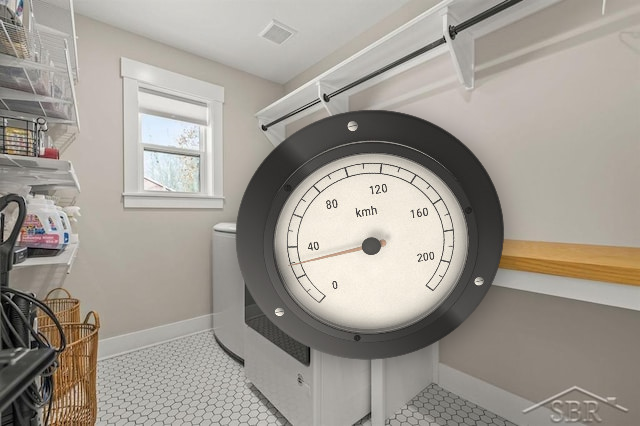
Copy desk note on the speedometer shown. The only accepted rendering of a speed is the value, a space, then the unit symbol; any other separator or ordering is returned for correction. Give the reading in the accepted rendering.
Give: 30 km/h
